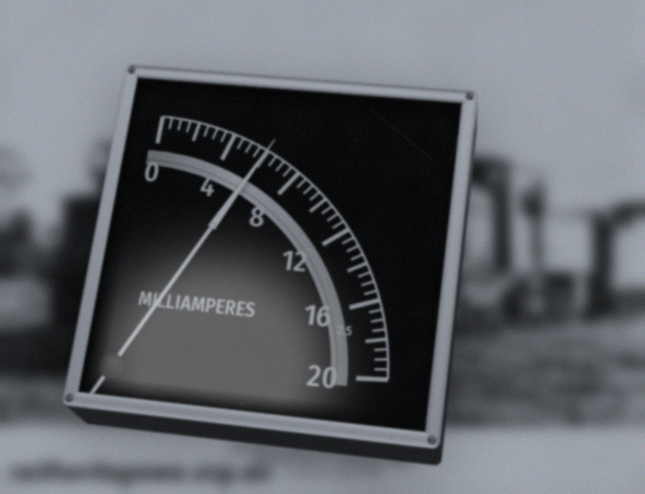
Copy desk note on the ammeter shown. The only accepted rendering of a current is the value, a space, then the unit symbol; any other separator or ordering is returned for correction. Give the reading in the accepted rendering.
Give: 6 mA
